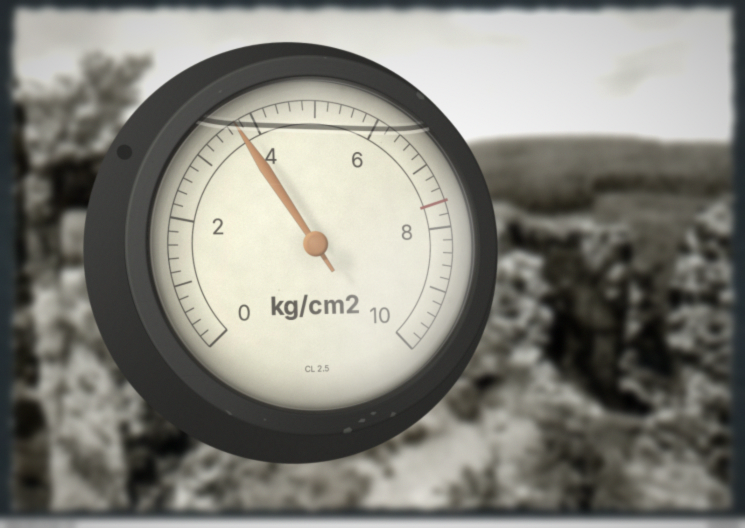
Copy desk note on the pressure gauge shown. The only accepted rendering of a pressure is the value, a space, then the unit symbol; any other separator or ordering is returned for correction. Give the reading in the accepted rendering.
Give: 3.7 kg/cm²
